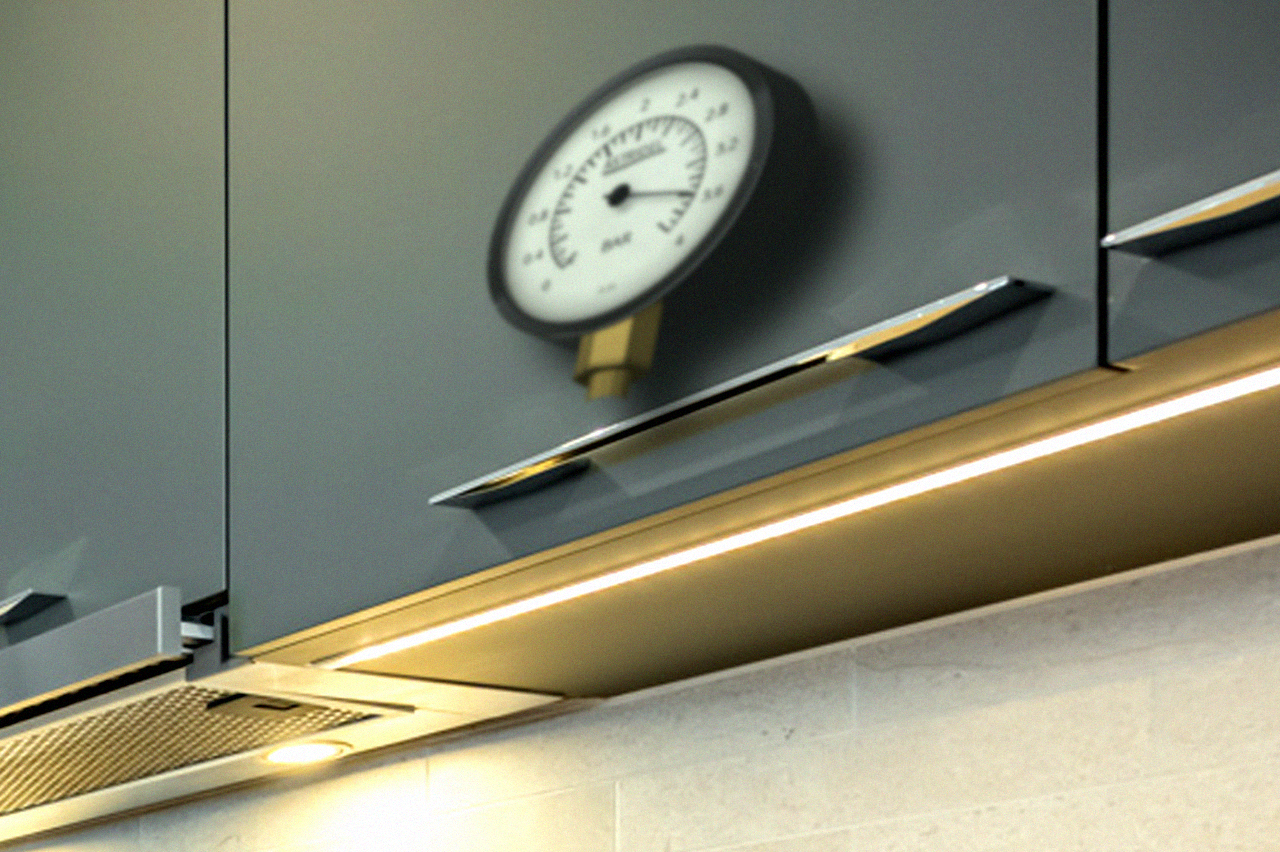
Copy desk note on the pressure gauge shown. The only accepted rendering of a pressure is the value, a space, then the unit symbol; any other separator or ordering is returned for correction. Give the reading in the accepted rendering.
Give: 3.6 bar
